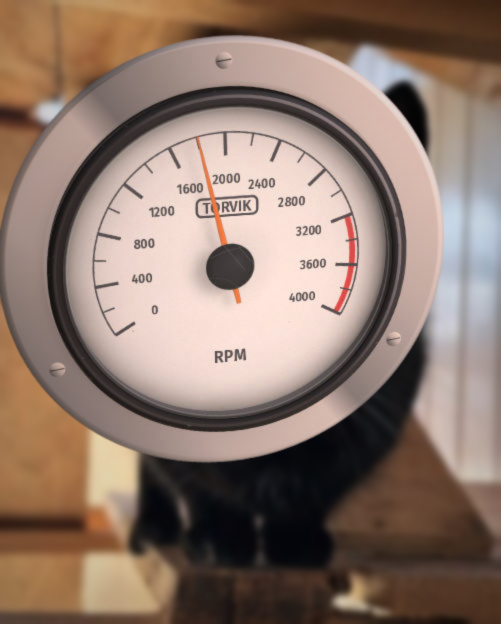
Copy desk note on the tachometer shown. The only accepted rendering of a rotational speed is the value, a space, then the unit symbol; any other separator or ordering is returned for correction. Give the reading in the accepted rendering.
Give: 1800 rpm
